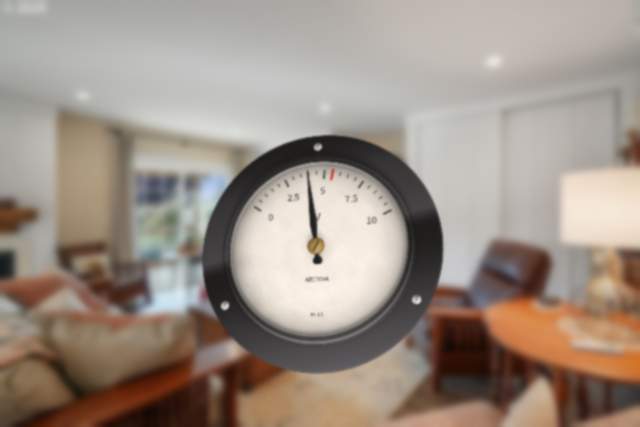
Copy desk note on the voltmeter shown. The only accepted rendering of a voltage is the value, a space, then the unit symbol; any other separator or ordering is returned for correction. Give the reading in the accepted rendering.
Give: 4 V
